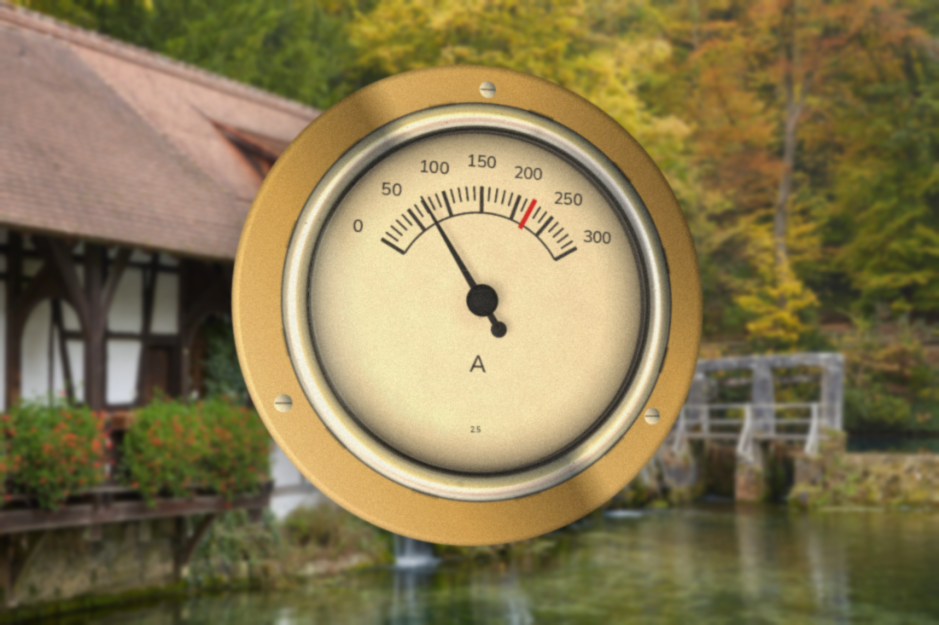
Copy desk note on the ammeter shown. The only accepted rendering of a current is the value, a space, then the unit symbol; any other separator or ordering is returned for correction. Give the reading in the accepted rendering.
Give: 70 A
